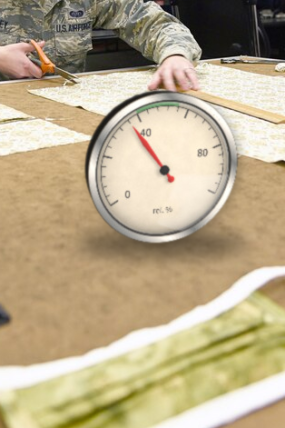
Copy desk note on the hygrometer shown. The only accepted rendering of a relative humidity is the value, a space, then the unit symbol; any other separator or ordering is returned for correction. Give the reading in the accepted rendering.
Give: 36 %
